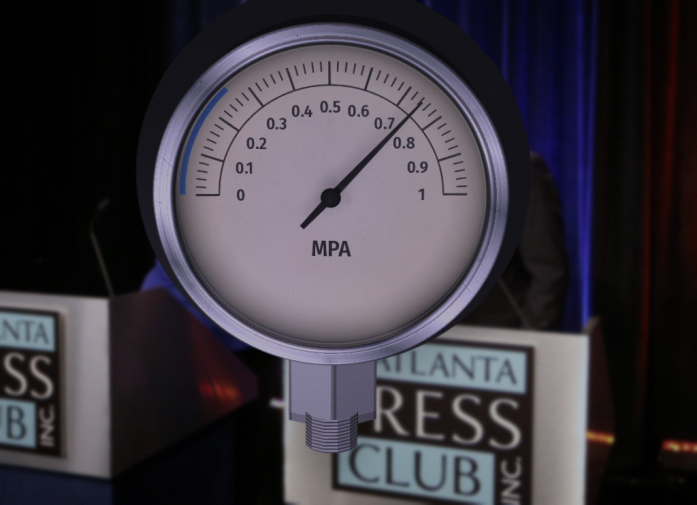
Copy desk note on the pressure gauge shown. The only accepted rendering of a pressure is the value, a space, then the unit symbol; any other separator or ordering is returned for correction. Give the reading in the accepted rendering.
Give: 0.74 MPa
